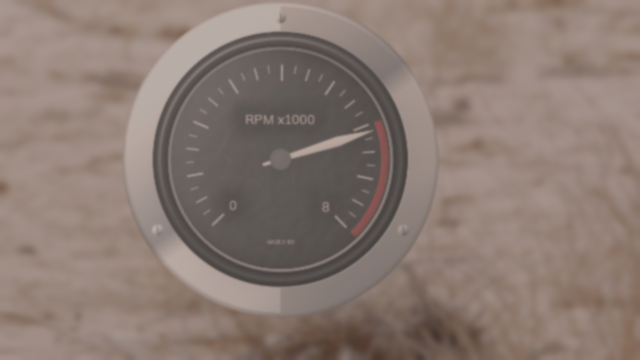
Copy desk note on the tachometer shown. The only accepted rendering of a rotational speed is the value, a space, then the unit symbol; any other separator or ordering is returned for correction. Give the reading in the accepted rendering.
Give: 6125 rpm
